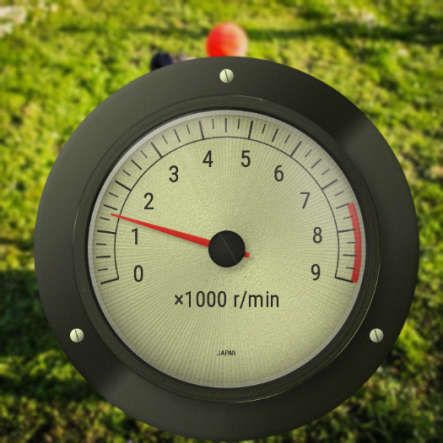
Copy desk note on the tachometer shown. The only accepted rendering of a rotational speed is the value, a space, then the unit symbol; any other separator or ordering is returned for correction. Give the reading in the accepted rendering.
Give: 1375 rpm
